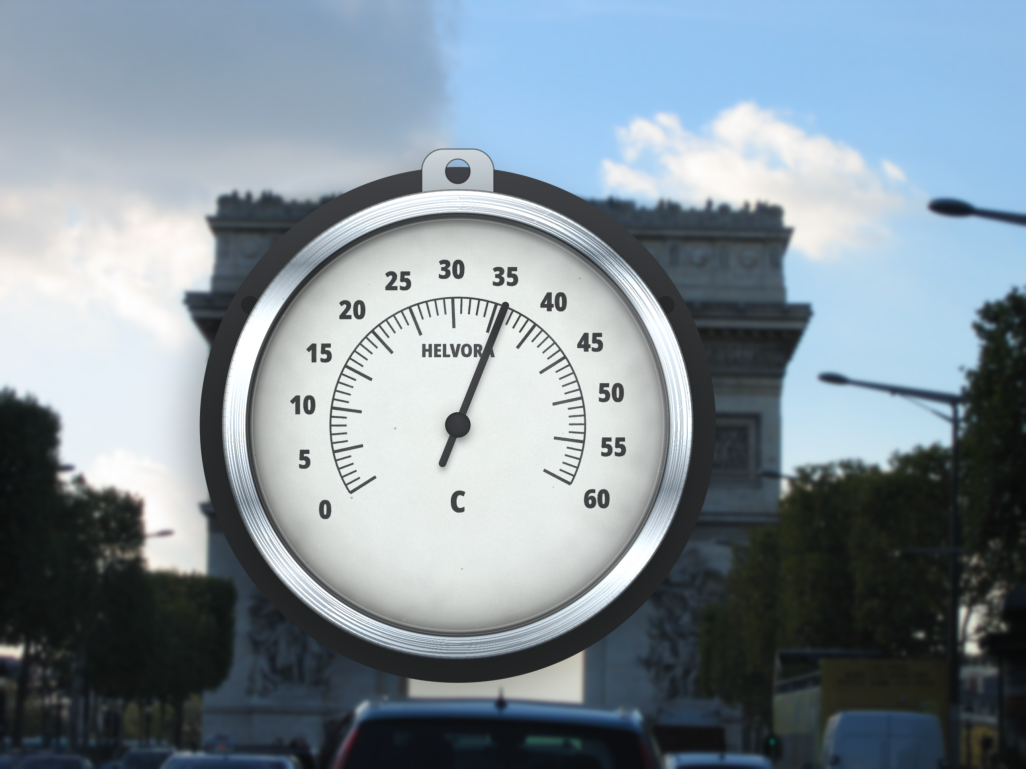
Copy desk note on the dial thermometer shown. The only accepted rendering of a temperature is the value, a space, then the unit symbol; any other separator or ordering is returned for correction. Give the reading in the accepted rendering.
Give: 36 °C
